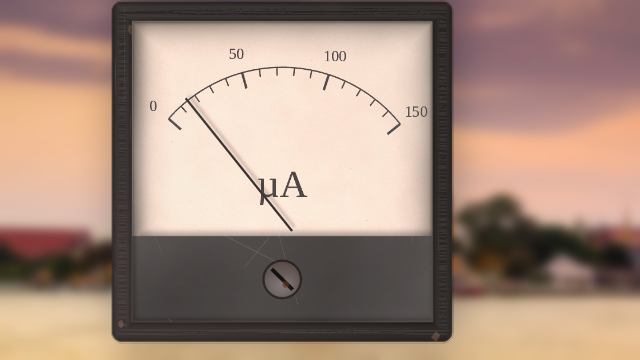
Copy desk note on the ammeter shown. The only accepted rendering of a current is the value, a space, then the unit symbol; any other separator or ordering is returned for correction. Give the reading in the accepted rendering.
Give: 15 µA
